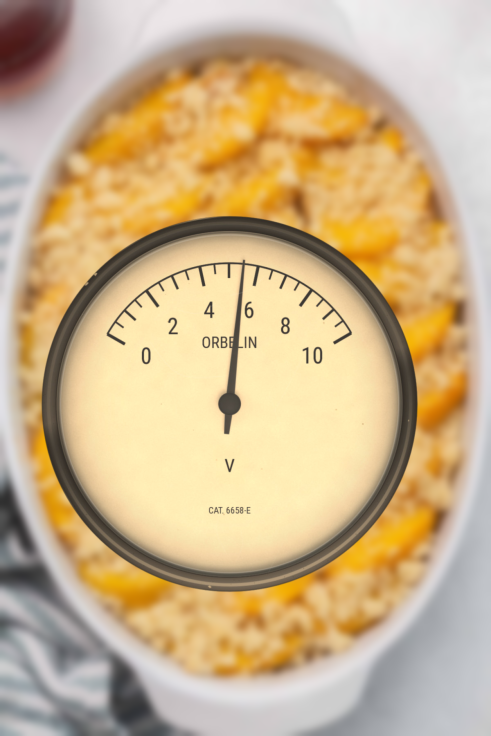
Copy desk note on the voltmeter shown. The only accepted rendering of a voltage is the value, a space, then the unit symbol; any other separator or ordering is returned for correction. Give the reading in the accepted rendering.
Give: 5.5 V
